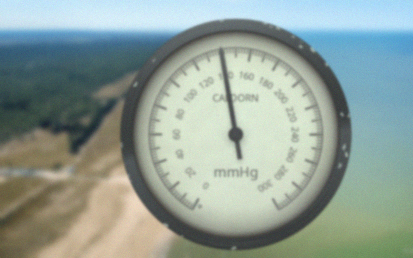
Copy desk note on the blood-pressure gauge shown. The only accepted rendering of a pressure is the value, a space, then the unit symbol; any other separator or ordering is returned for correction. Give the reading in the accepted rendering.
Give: 140 mmHg
